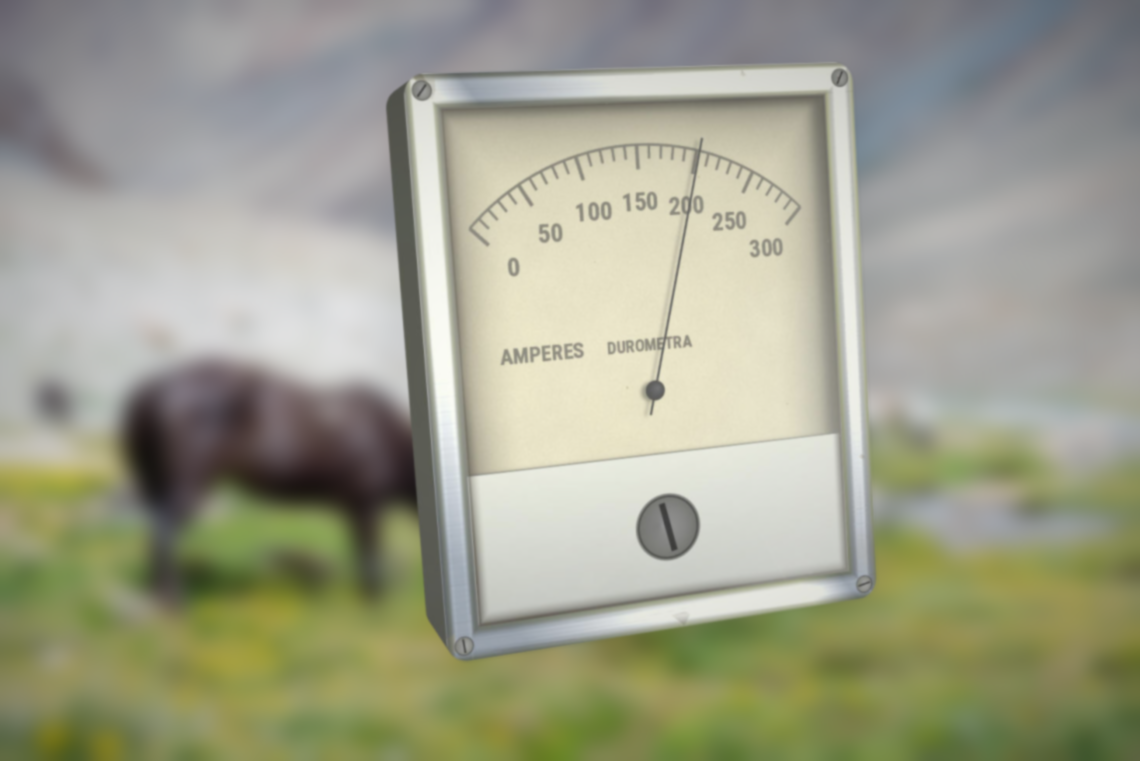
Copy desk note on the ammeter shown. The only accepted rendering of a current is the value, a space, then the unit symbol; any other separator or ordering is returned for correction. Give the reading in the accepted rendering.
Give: 200 A
